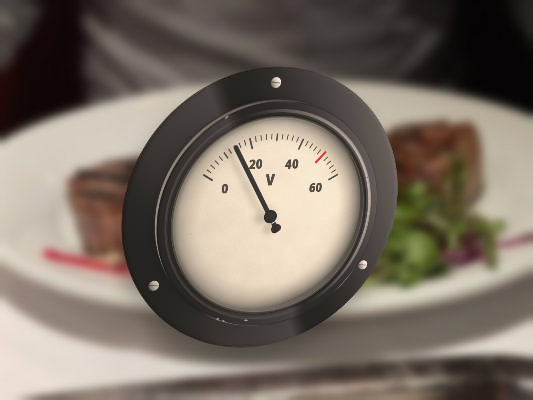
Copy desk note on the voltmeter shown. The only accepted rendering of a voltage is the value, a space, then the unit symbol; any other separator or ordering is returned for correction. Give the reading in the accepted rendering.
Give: 14 V
